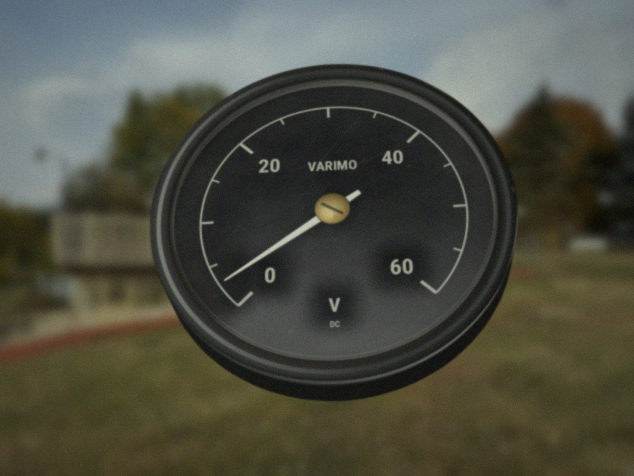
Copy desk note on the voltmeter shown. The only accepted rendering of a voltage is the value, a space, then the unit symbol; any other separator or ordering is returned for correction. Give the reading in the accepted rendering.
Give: 2.5 V
